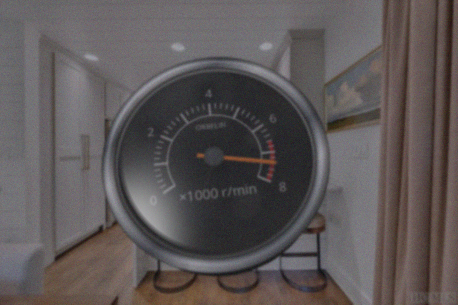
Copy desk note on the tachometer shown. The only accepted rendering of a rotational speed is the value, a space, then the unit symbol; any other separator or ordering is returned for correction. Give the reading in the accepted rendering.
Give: 7400 rpm
